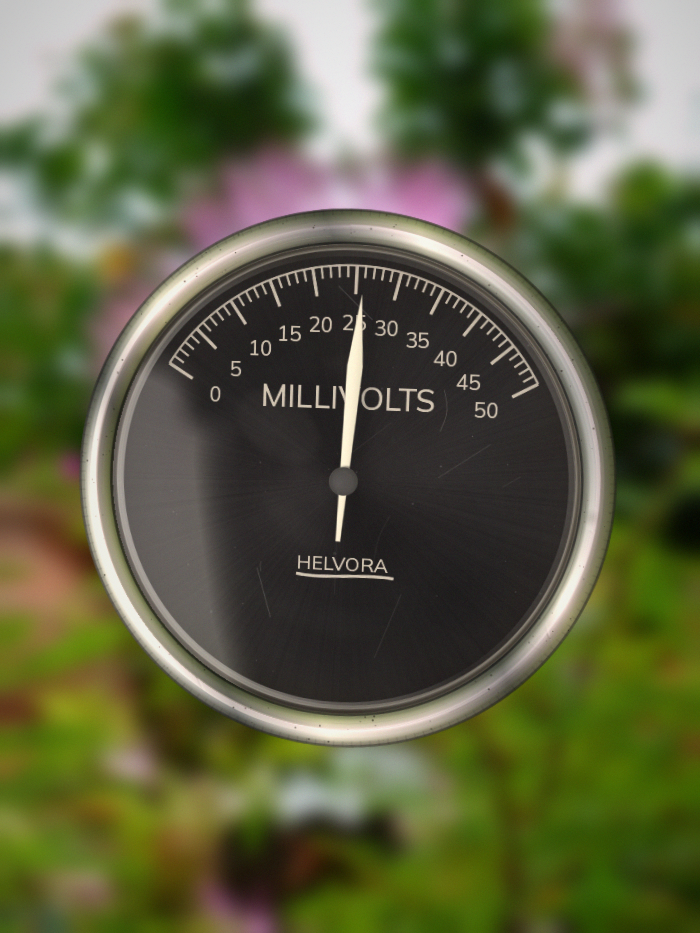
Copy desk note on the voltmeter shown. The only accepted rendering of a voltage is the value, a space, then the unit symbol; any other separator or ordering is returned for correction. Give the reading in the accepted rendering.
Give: 26 mV
